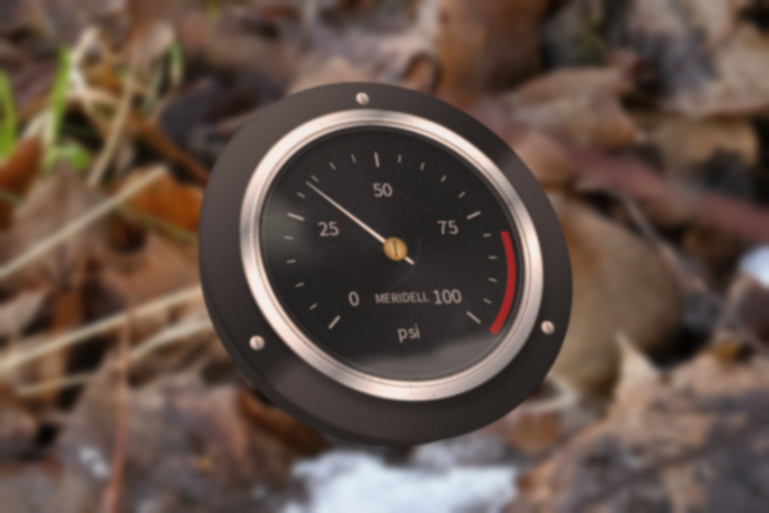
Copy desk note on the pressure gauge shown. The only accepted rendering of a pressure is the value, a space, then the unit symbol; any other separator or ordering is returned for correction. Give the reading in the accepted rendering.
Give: 32.5 psi
